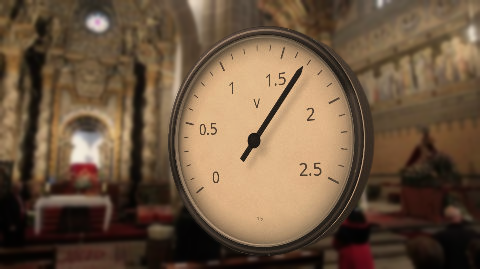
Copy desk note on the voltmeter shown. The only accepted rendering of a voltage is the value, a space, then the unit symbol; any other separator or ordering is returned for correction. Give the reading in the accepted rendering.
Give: 1.7 V
